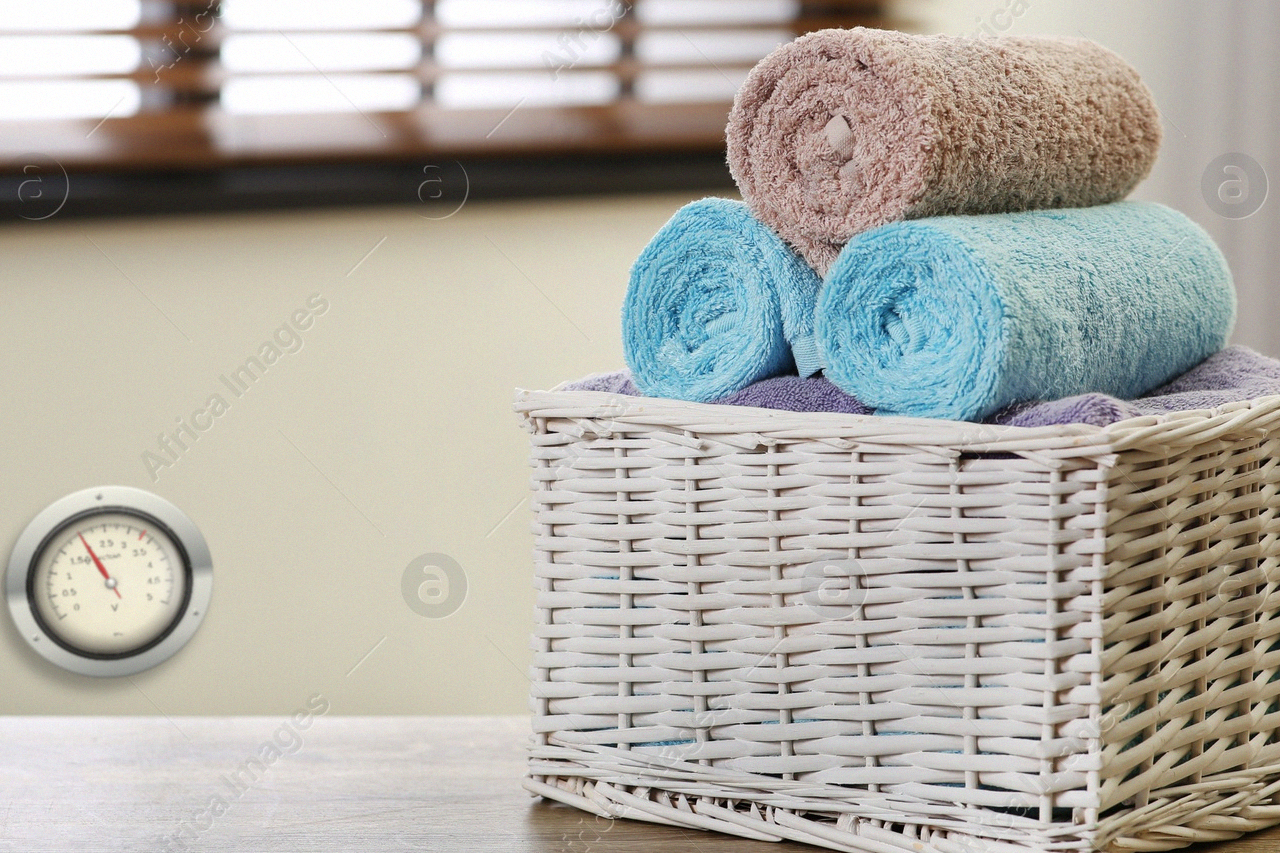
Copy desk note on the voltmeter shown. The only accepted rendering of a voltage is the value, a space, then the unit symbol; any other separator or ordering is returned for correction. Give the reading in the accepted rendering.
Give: 2 V
